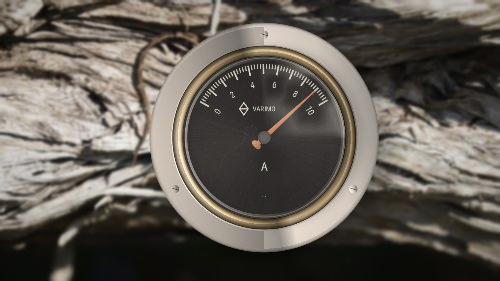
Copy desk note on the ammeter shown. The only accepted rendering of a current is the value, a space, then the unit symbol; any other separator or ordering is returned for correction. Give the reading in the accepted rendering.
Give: 9 A
